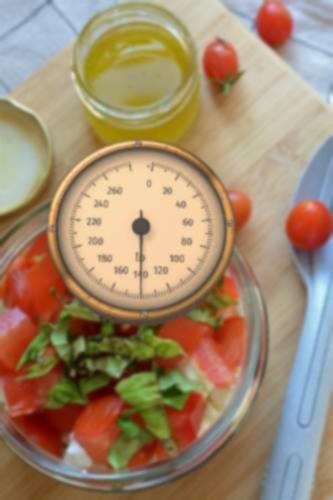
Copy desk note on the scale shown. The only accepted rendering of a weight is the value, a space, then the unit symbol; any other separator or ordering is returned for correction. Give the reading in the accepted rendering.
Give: 140 lb
